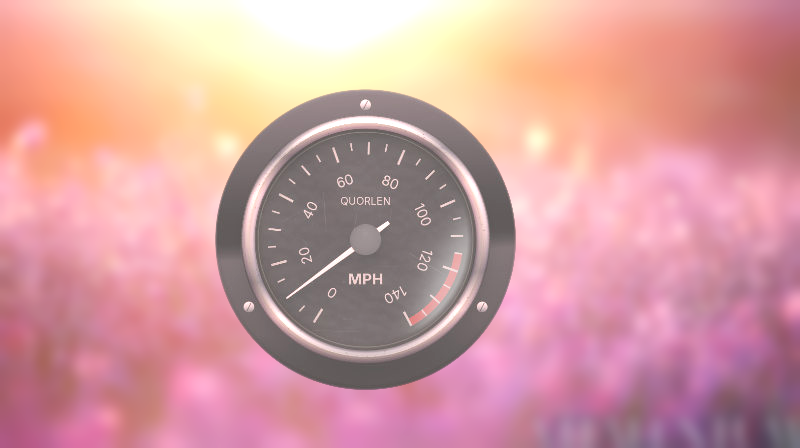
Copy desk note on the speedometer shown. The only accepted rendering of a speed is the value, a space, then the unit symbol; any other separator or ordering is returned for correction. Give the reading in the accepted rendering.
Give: 10 mph
